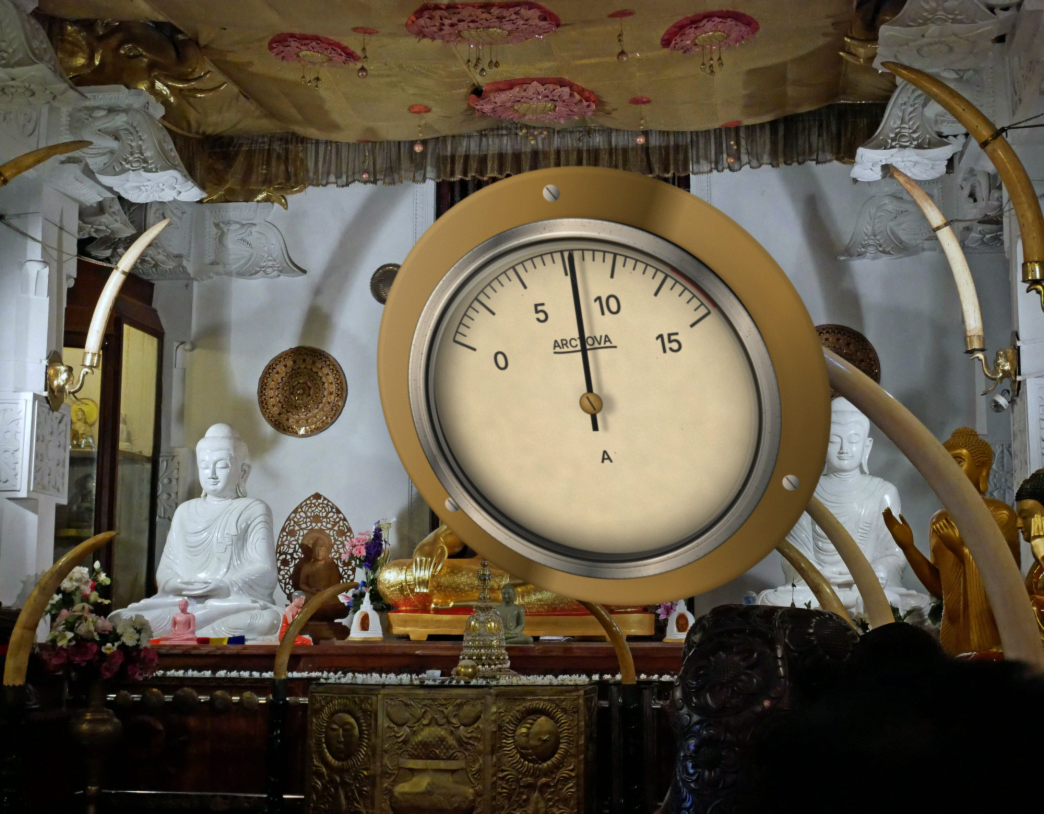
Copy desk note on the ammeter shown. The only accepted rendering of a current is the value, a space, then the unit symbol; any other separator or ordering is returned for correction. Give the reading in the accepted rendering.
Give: 8 A
